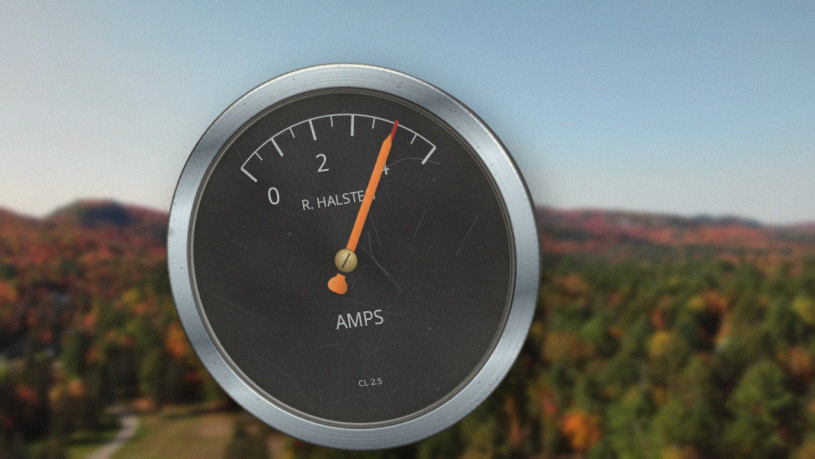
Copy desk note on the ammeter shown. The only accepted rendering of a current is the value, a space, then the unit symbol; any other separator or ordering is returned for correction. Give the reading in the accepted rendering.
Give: 4 A
